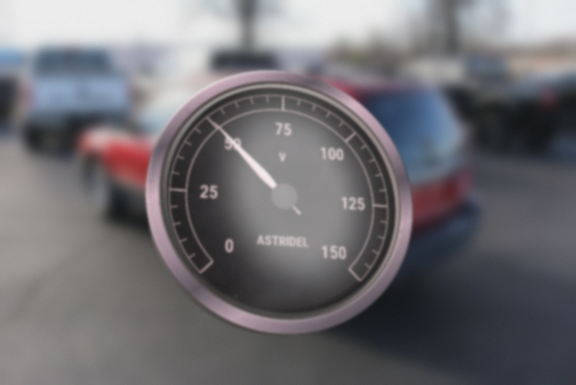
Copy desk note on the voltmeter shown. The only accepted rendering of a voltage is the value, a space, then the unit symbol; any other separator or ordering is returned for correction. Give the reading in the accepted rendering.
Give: 50 V
